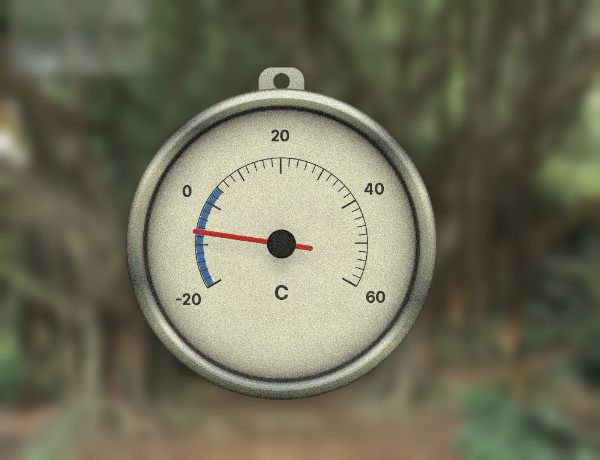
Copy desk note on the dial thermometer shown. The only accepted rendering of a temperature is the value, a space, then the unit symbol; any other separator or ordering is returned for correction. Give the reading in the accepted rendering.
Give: -7 °C
